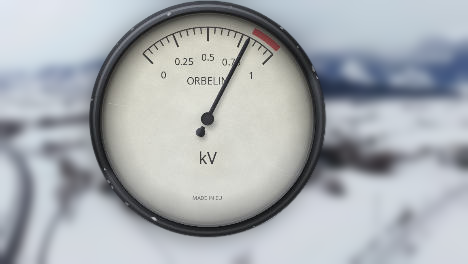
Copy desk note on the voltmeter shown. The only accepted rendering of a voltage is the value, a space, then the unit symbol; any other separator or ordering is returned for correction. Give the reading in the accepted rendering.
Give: 0.8 kV
